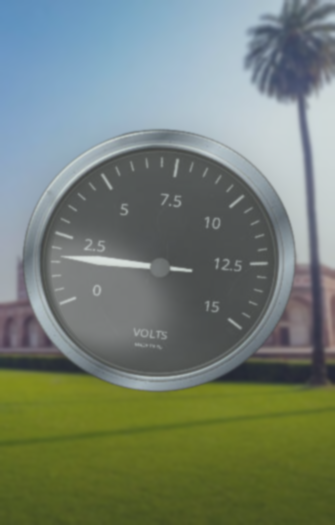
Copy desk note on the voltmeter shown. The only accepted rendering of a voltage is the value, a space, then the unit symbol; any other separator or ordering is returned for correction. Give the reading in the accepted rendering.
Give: 1.75 V
